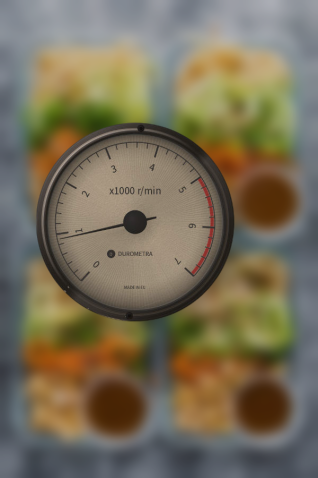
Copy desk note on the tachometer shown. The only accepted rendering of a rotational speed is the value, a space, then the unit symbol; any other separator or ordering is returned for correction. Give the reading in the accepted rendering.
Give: 900 rpm
